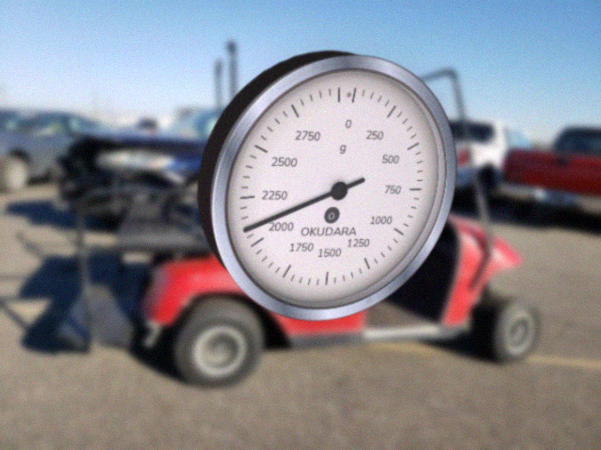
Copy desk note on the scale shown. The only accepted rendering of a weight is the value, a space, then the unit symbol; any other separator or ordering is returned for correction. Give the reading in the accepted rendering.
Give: 2100 g
